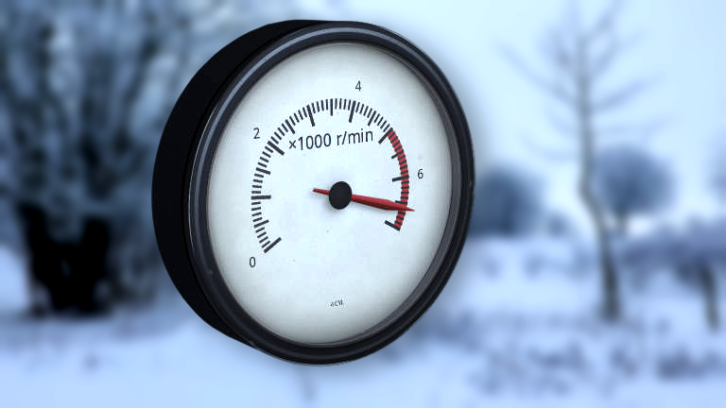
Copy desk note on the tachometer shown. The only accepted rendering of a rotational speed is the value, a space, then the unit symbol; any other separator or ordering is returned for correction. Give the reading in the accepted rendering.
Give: 6600 rpm
